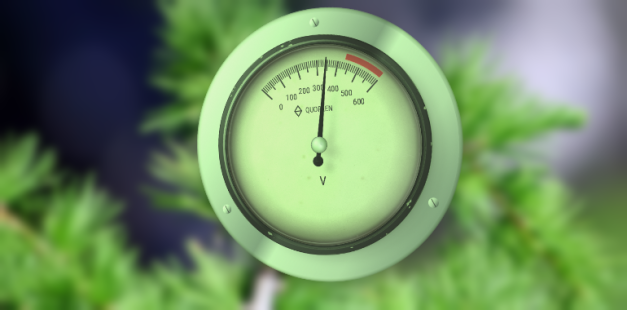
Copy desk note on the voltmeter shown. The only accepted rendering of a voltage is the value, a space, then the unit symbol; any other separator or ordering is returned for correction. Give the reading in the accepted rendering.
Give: 350 V
